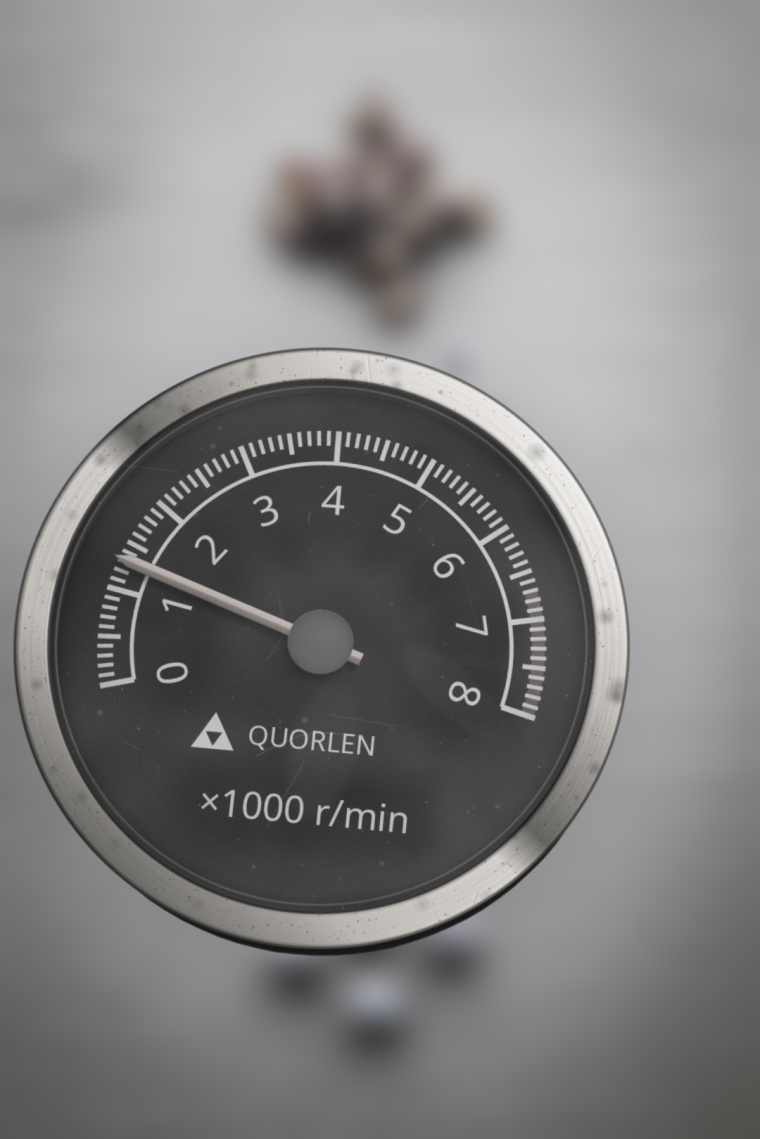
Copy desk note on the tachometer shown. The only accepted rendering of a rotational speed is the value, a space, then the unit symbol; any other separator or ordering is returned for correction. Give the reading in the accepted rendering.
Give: 1300 rpm
